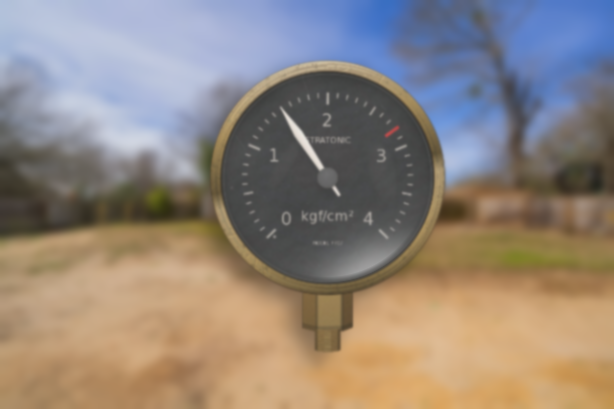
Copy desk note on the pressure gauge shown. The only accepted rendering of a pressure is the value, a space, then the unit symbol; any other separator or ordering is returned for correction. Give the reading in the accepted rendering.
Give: 1.5 kg/cm²
